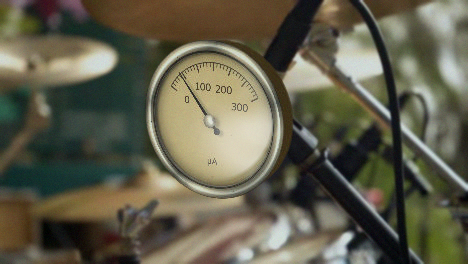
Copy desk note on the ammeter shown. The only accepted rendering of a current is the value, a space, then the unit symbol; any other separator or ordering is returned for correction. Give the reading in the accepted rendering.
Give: 50 µA
